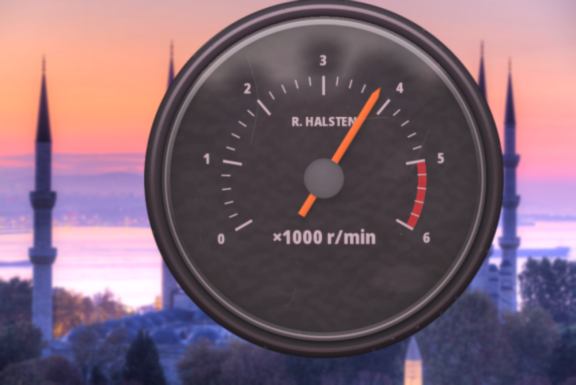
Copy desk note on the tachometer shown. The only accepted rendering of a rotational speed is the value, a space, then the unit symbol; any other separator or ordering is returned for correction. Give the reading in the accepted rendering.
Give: 3800 rpm
